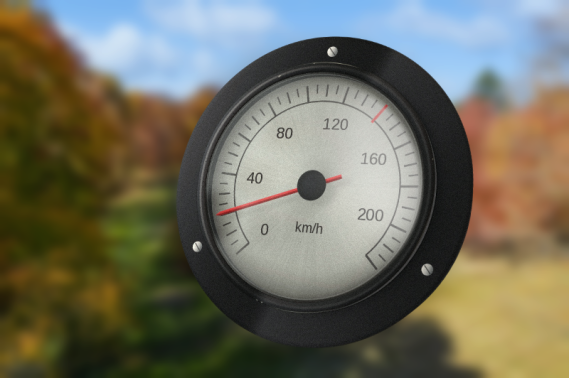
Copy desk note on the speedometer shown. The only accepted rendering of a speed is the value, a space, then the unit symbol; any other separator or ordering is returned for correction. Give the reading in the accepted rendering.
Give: 20 km/h
